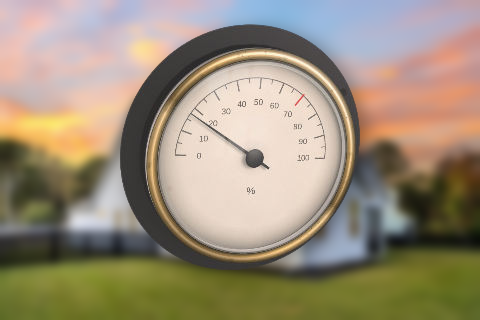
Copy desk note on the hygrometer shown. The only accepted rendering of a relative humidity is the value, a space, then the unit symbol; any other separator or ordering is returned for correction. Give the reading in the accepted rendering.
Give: 17.5 %
